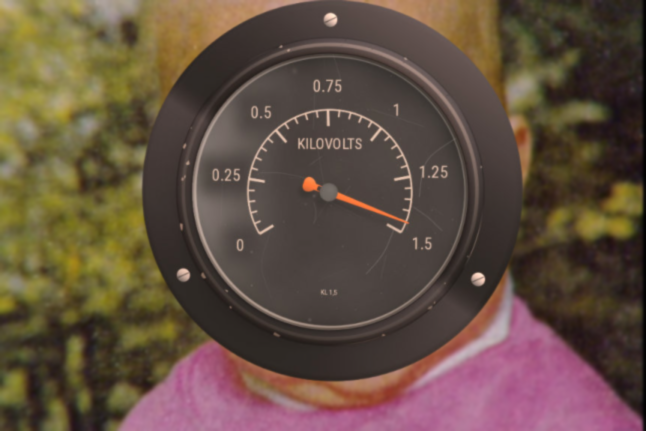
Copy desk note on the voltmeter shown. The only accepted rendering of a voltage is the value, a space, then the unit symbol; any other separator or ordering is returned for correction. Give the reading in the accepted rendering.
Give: 1.45 kV
